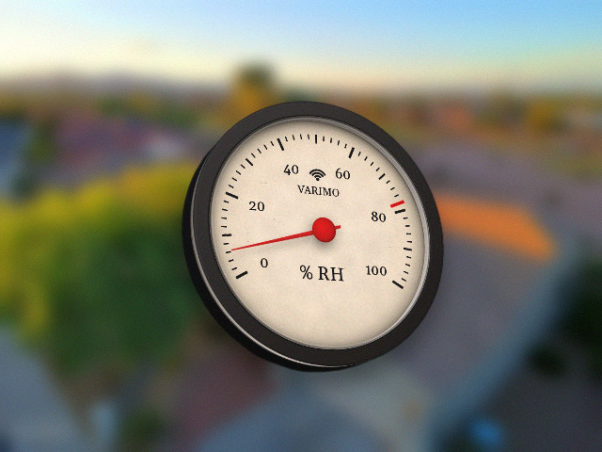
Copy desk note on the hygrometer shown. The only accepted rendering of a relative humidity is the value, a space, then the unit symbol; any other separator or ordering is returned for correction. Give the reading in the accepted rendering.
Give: 6 %
